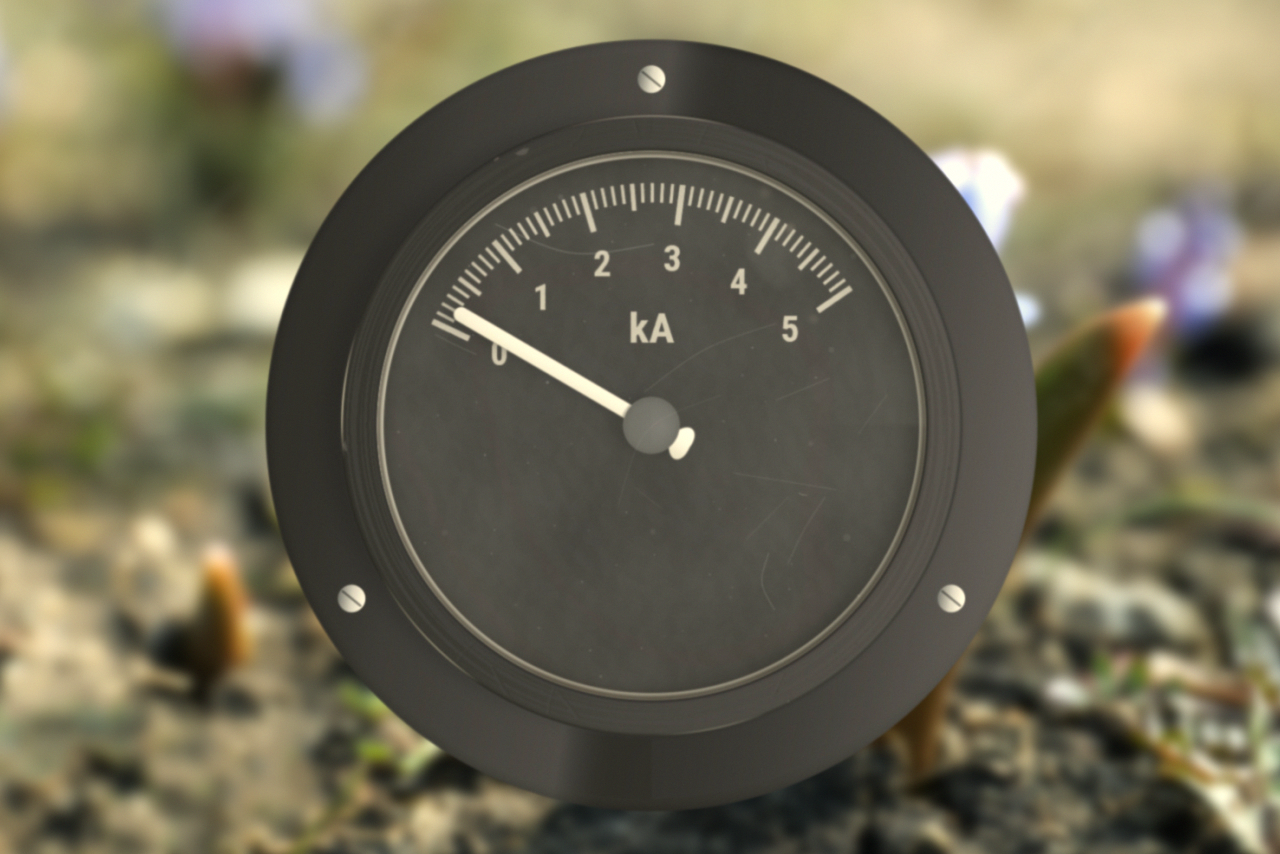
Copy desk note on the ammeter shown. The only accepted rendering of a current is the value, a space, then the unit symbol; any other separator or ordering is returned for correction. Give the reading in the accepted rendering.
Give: 0.2 kA
